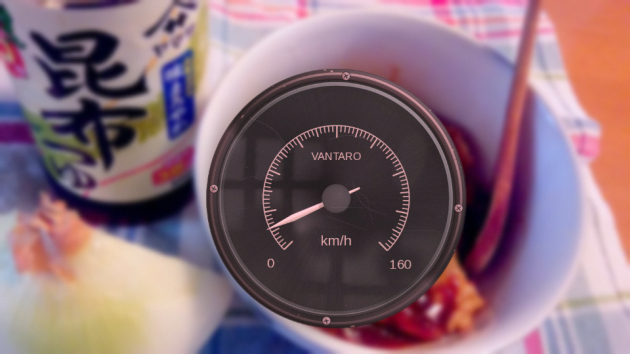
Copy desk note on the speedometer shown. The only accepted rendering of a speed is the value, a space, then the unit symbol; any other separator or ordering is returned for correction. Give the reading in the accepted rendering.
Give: 12 km/h
